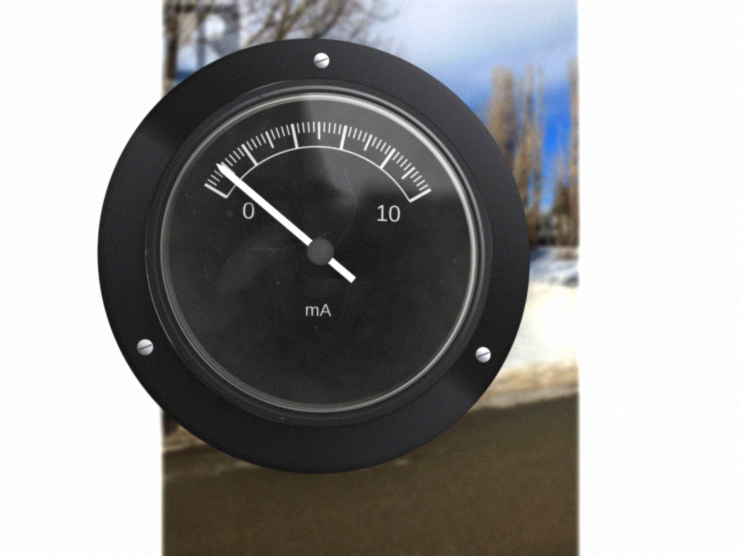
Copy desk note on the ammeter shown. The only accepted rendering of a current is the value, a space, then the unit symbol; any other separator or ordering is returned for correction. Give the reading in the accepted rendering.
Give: 0.8 mA
